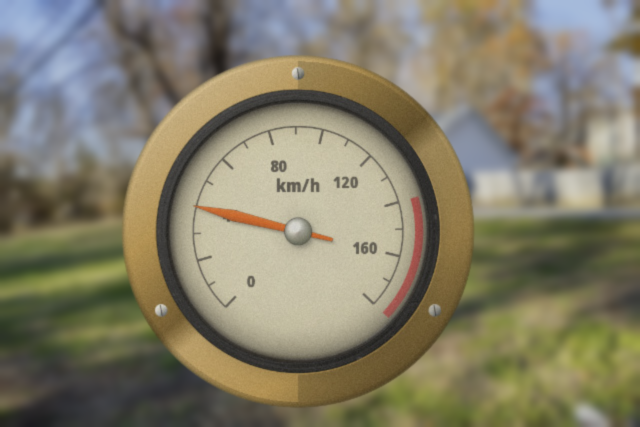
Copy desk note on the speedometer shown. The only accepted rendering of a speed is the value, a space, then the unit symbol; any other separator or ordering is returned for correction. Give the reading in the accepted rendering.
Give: 40 km/h
